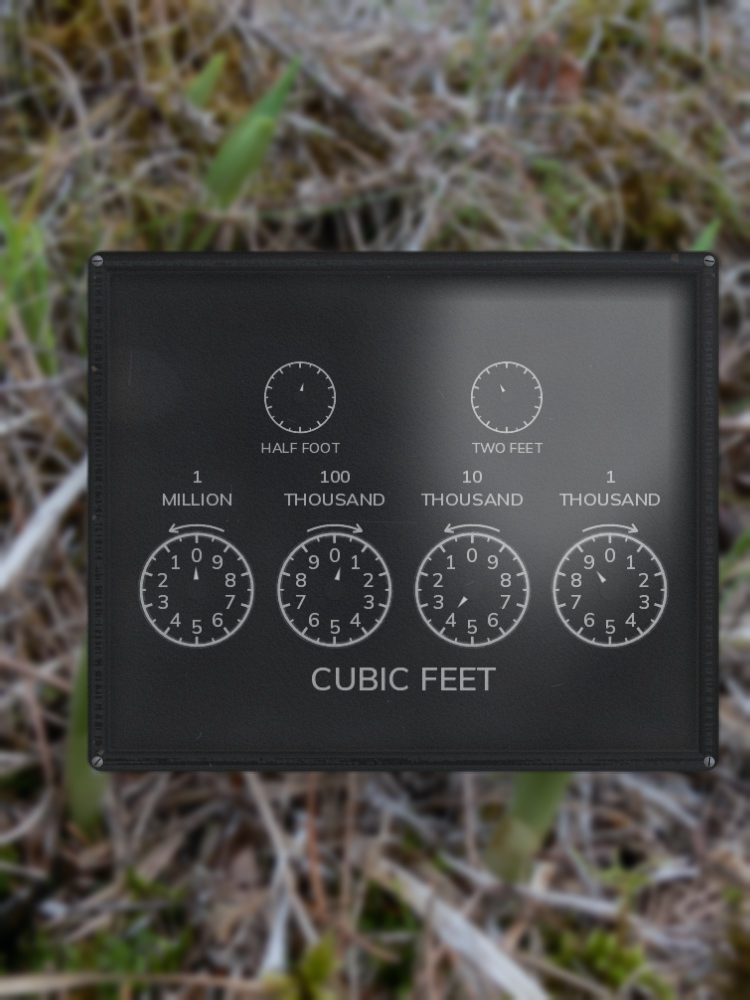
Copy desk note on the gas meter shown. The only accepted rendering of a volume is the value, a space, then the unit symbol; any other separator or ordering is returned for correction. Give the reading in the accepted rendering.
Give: 3900 ft³
